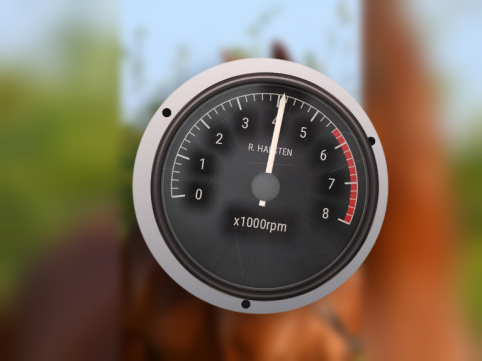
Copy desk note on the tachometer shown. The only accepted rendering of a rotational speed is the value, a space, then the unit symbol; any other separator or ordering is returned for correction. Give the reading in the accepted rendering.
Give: 4100 rpm
